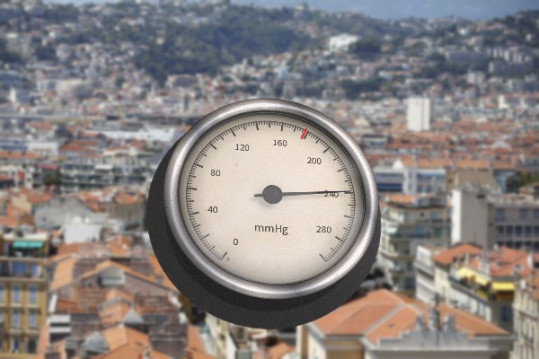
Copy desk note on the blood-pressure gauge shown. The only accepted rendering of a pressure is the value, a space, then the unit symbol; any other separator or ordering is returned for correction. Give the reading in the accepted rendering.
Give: 240 mmHg
